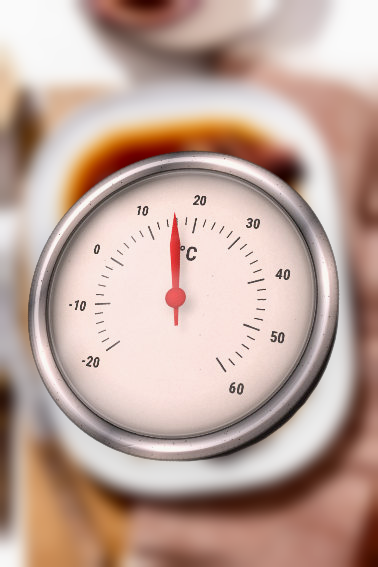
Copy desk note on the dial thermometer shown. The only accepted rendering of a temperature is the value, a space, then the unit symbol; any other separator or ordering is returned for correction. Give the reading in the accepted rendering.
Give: 16 °C
